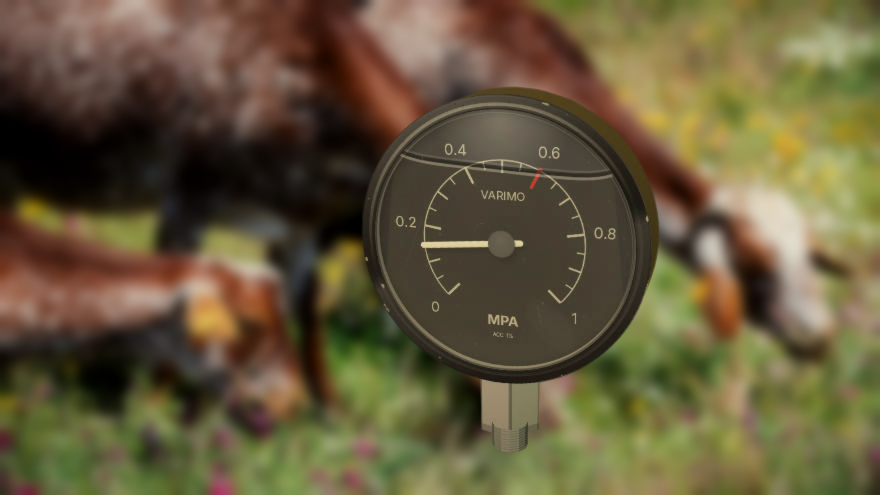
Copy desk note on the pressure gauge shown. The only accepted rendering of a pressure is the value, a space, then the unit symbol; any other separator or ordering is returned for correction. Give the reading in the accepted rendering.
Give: 0.15 MPa
